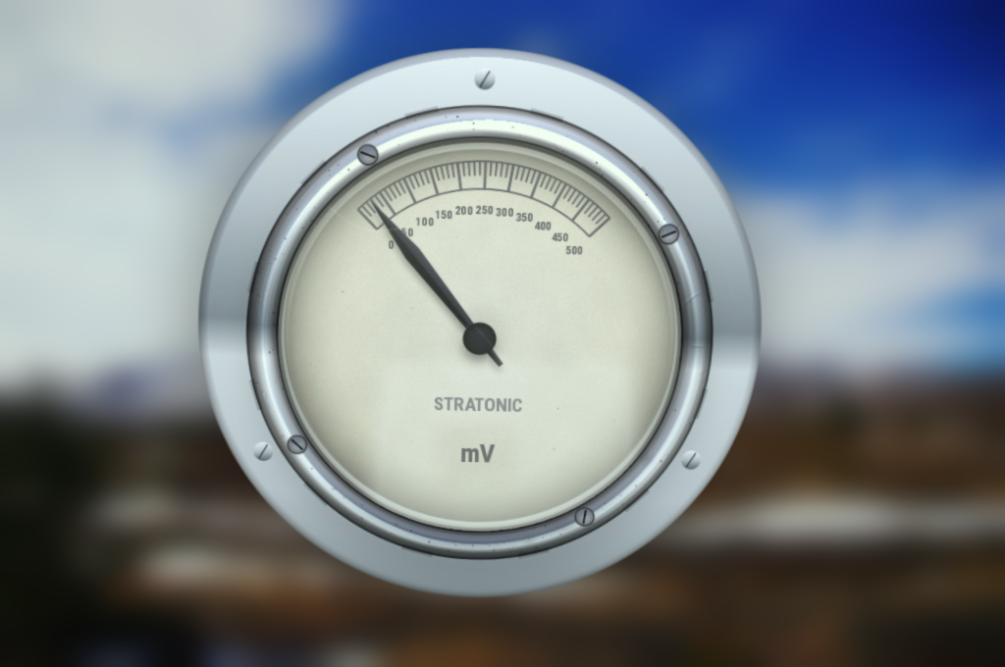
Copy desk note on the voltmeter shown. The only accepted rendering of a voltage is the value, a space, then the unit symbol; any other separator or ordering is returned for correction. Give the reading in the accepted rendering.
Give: 30 mV
